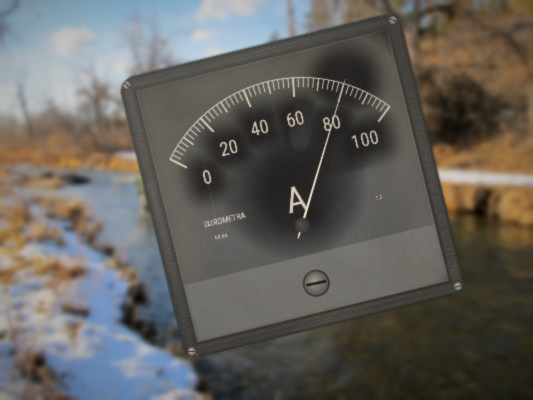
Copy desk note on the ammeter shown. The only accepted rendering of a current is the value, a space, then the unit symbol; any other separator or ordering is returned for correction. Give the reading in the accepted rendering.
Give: 80 A
